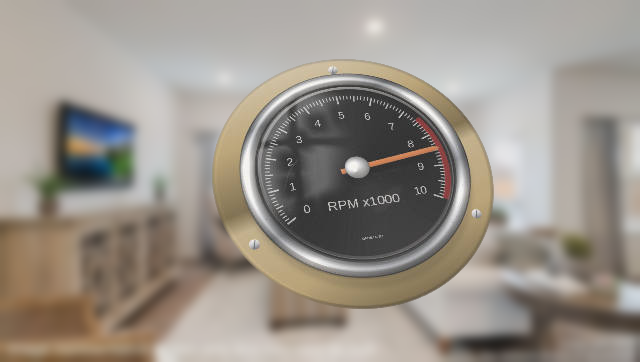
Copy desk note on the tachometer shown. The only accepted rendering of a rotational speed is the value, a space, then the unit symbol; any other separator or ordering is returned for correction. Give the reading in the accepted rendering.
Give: 8500 rpm
